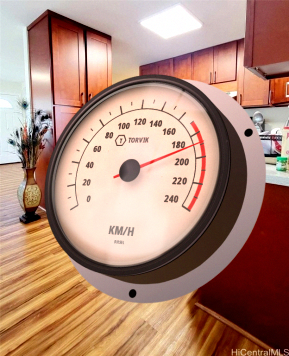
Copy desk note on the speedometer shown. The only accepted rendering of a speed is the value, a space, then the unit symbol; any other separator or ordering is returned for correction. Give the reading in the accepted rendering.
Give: 190 km/h
